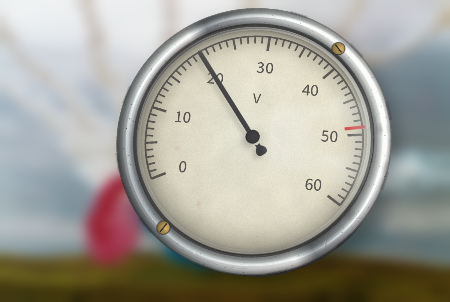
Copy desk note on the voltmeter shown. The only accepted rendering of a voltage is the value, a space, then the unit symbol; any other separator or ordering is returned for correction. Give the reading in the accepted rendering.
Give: 20 V
